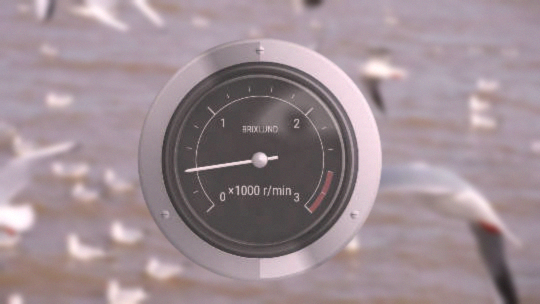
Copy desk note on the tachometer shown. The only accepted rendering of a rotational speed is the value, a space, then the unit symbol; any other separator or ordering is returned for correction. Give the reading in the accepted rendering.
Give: 400 rpm
